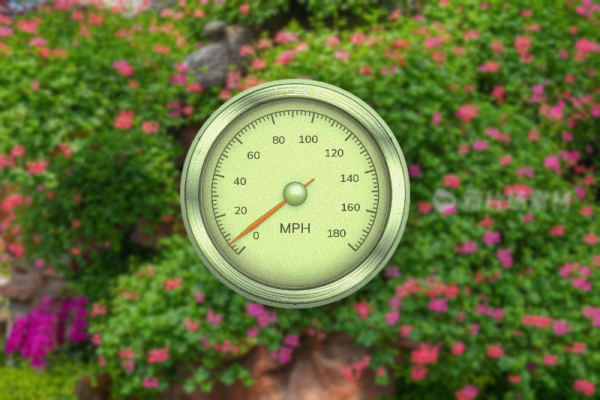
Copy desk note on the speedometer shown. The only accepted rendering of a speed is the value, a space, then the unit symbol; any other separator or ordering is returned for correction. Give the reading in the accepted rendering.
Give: 6 mph
